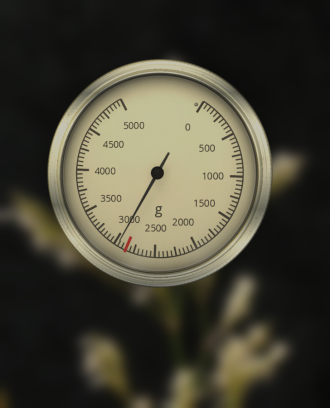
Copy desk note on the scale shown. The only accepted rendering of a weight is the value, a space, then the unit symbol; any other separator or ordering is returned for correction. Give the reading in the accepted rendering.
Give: 2950 g
